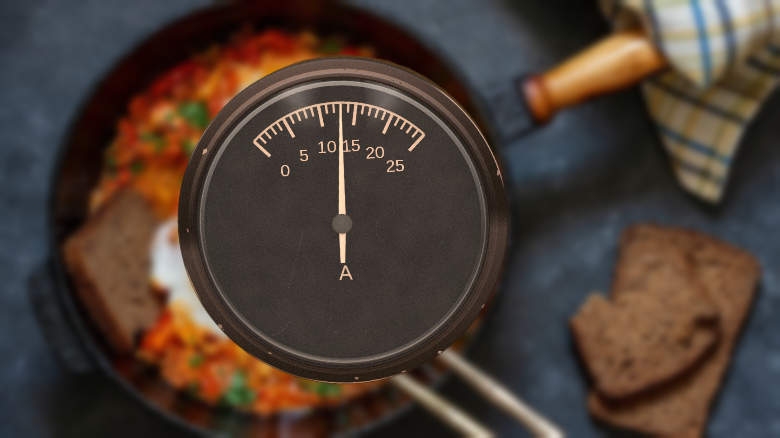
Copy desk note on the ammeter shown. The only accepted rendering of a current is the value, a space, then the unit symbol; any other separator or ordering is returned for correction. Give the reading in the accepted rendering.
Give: 13 A
